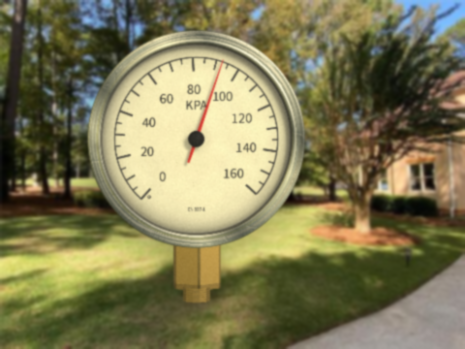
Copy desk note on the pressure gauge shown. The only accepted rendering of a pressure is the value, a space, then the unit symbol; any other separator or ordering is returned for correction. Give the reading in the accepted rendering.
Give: 92.5 kPa
